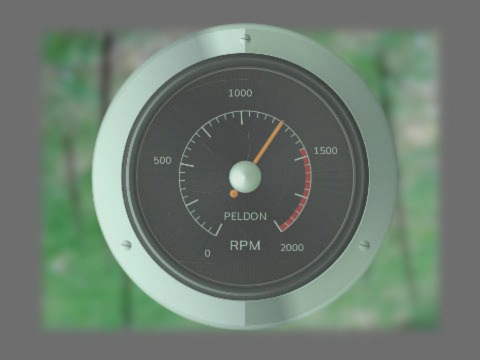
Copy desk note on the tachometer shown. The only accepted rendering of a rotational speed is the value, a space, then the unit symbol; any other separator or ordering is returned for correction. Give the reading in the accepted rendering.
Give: 1250 rpm
